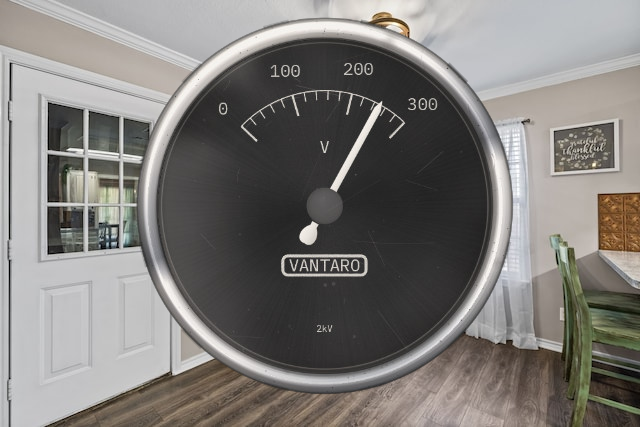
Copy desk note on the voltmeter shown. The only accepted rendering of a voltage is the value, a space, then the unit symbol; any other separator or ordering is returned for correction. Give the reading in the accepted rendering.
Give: 250 V
